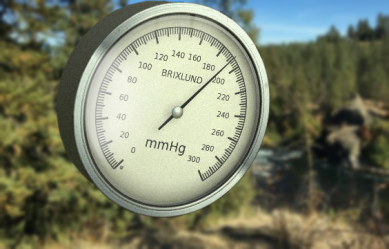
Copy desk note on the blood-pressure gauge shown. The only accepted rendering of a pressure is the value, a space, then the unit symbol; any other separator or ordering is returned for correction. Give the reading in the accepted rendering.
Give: 190 mmHg
